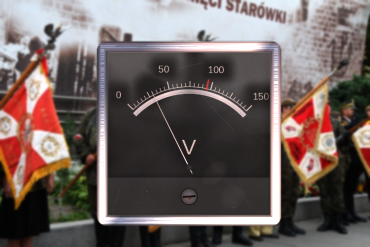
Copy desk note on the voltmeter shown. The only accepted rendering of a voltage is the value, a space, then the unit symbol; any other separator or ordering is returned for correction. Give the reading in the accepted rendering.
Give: 30 V
